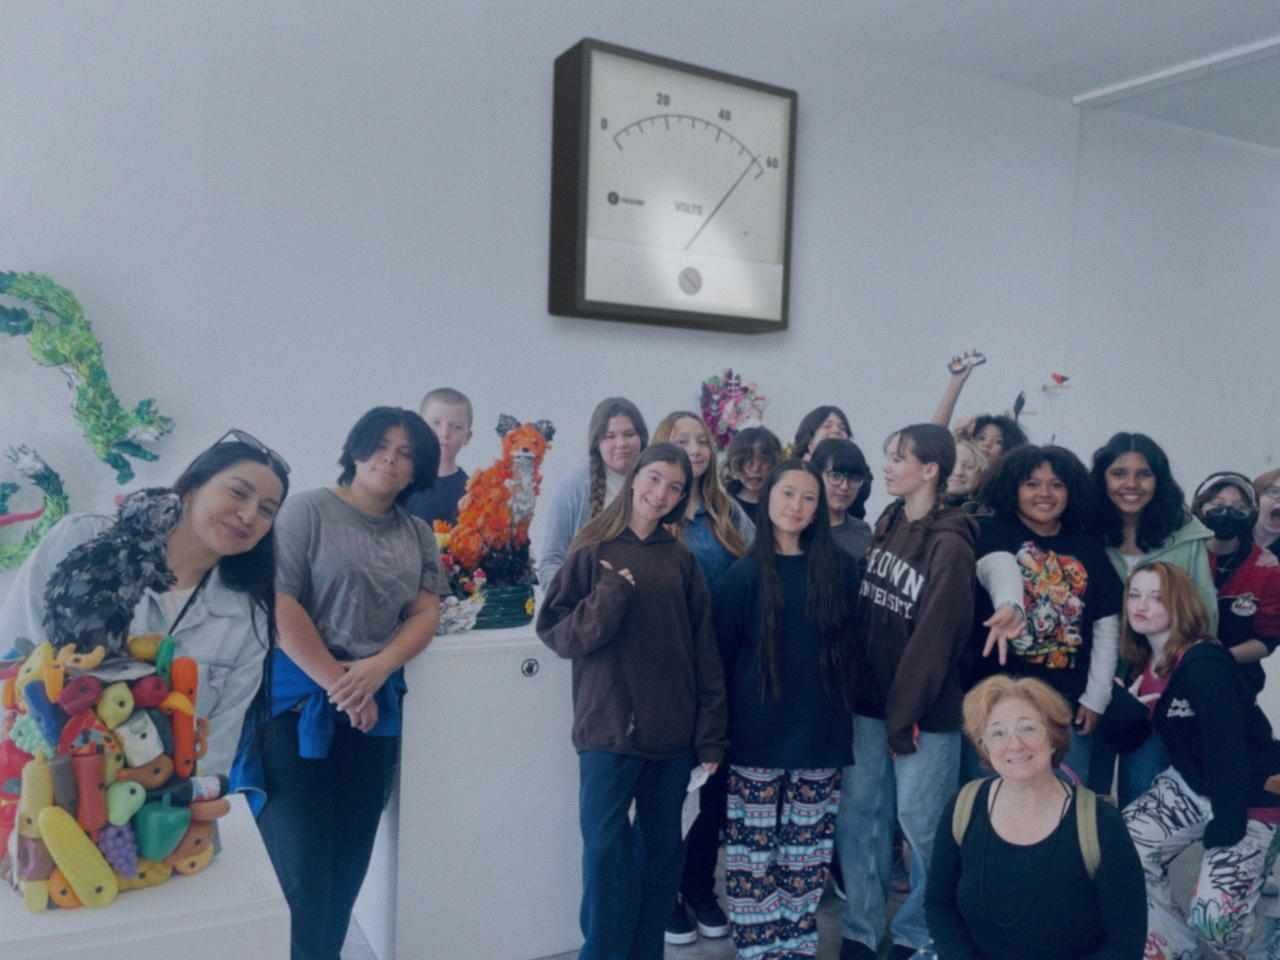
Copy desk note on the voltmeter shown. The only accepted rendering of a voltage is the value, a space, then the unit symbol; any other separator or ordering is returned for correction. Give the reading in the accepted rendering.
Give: 55 V
